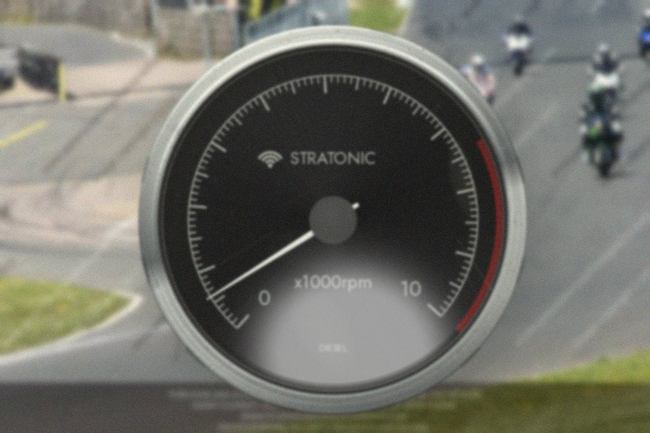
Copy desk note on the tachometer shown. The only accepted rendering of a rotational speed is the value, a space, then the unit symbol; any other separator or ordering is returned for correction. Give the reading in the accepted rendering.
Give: 600 rpm
